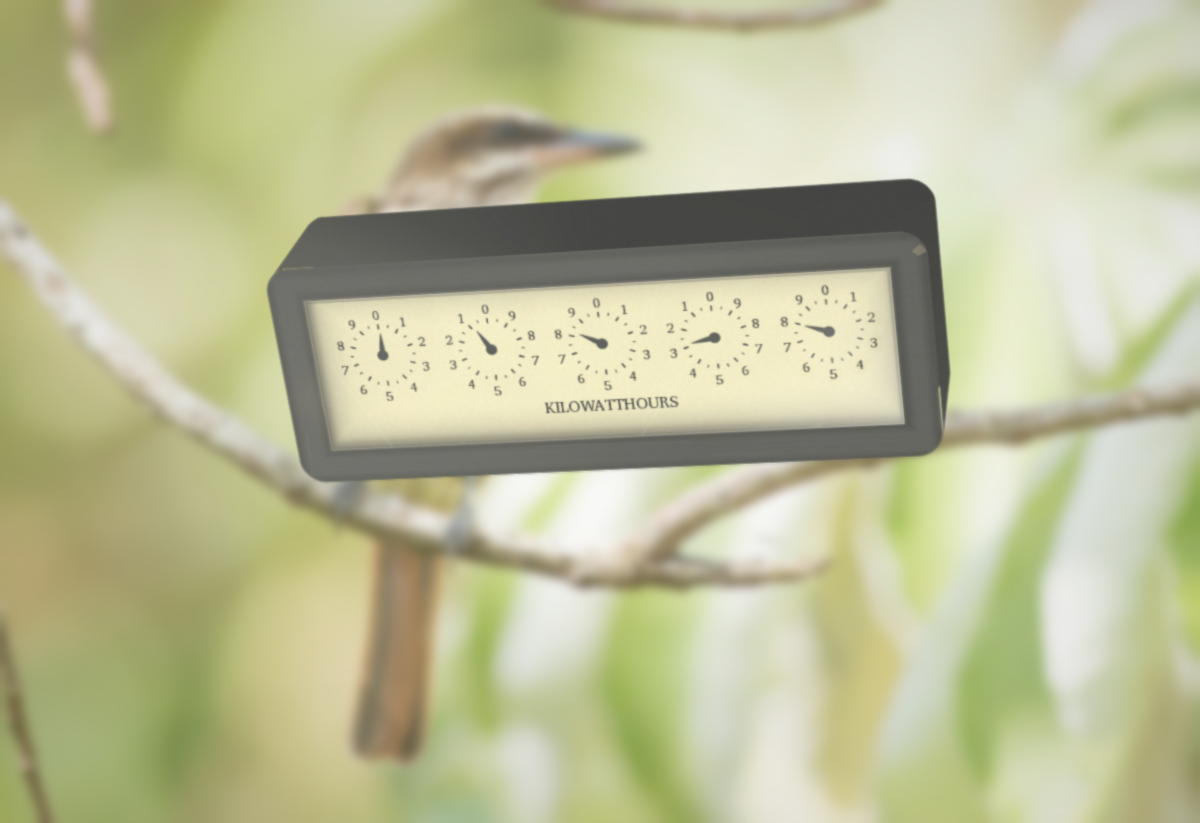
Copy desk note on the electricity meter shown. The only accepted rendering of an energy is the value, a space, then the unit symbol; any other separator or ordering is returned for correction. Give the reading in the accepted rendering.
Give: 828 kWh
